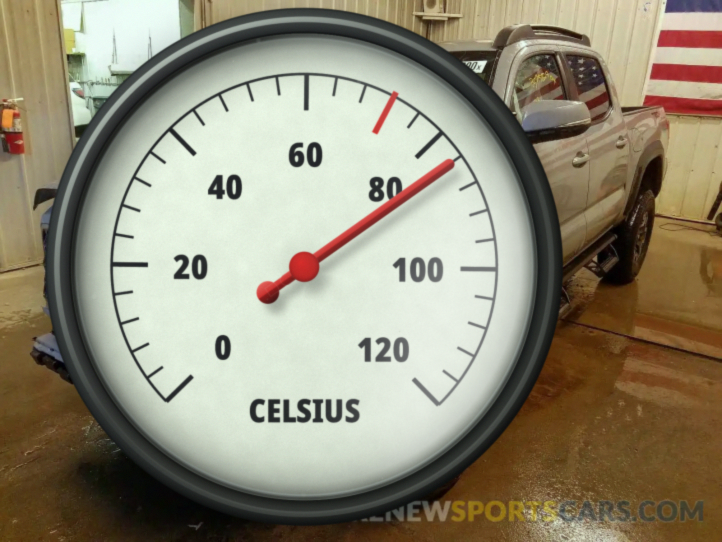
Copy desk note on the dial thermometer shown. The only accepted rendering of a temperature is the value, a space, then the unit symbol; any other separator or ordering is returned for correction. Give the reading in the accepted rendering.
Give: 84 °C
